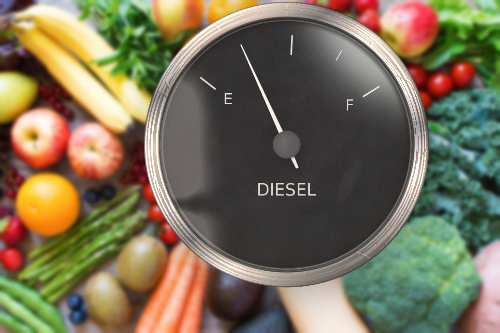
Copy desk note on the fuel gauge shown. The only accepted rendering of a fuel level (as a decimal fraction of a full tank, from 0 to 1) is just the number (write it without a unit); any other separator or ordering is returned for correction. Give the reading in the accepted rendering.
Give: 0.25
